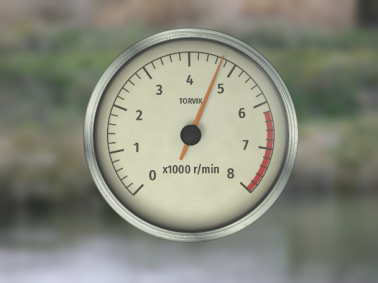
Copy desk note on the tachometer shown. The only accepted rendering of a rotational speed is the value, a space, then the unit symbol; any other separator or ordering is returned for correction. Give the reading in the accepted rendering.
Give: 4700 rpm
